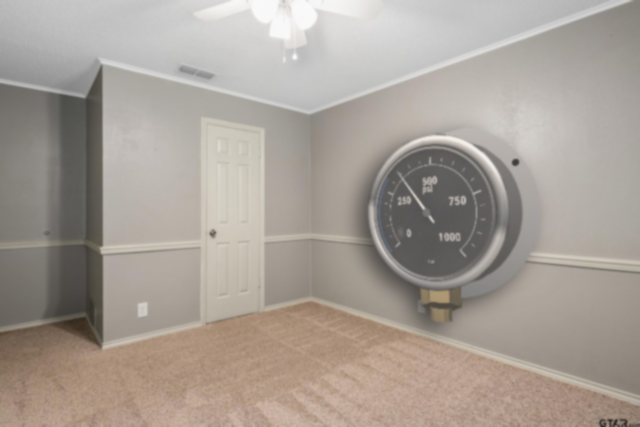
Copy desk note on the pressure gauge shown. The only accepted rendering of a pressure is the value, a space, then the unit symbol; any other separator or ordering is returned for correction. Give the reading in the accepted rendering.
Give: 350 psi
